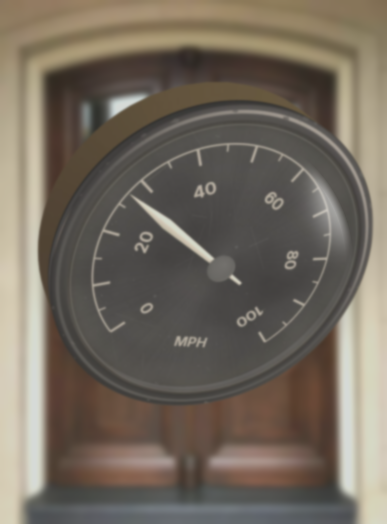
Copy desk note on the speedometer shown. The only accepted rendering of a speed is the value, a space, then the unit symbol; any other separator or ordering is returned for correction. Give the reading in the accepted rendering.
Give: 27.5 mph
